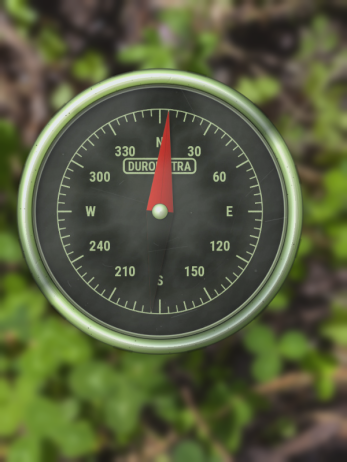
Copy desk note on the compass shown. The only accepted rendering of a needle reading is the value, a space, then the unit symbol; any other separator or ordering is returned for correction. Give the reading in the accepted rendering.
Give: 5 °
